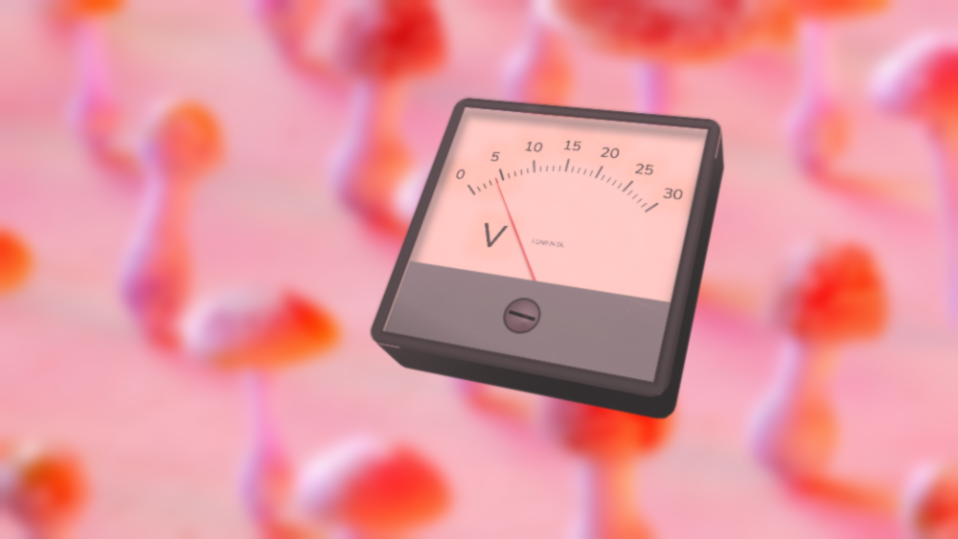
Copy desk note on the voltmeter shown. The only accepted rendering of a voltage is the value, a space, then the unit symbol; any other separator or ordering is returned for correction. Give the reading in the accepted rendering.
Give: 4 V
